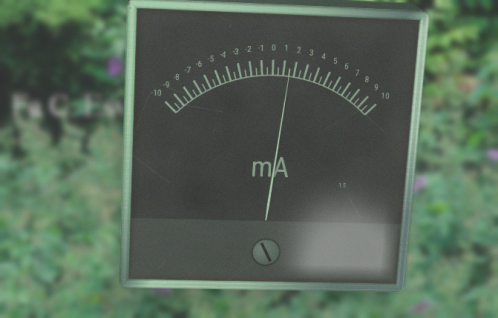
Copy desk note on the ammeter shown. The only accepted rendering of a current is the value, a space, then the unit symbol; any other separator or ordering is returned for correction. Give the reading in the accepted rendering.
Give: 1.5 mA
